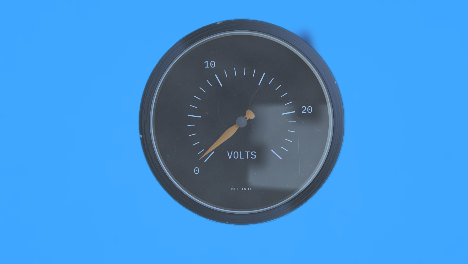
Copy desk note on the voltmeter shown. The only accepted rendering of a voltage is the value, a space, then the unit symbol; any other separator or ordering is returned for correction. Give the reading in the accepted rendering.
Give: 0.5 V
